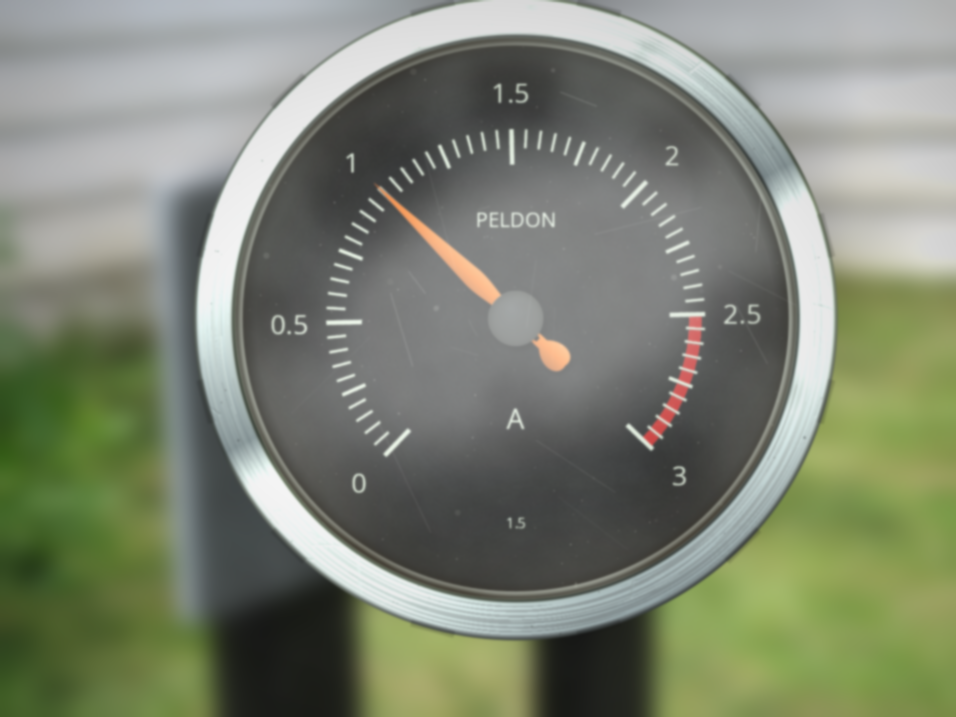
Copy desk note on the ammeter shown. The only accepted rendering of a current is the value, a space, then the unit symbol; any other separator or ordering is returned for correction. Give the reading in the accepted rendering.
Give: 1 A
